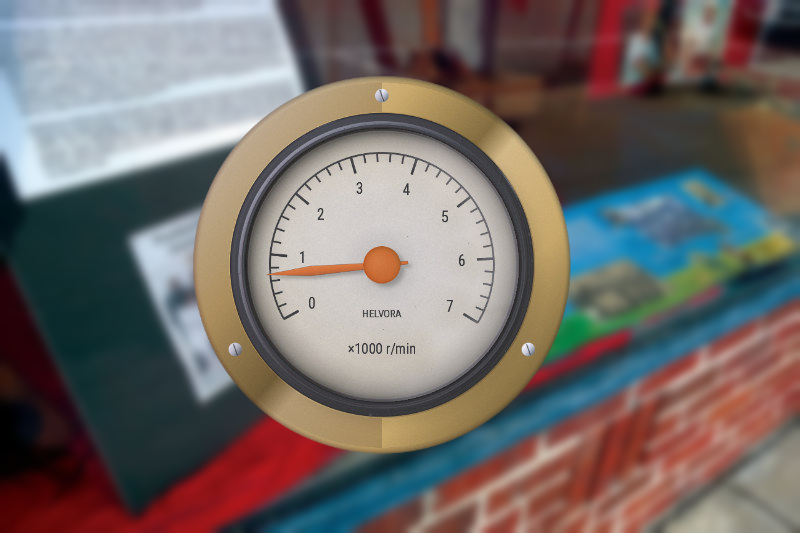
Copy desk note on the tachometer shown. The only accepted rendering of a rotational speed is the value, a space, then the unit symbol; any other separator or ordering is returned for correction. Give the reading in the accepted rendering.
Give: 700 rpm
